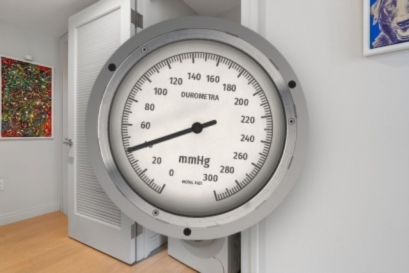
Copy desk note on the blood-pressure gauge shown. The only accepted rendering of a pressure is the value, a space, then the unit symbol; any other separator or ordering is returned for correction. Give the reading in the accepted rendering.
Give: 40 mmHg
